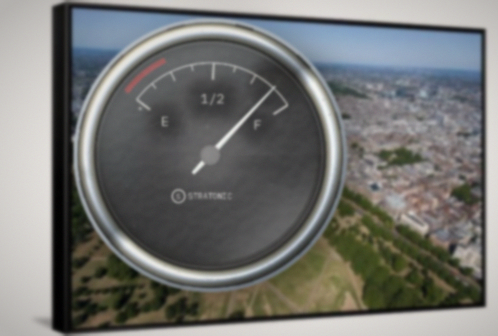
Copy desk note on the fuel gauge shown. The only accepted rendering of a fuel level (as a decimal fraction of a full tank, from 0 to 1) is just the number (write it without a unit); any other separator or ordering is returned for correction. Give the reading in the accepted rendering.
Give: 0.875
